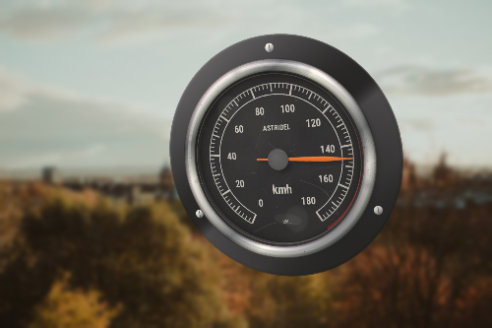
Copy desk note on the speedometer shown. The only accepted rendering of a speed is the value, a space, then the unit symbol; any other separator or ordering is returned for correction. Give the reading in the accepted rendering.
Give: 146 km/h
